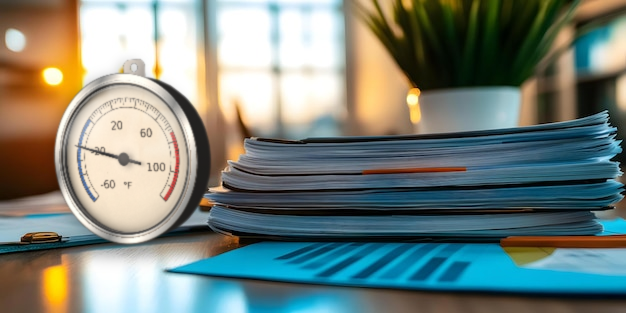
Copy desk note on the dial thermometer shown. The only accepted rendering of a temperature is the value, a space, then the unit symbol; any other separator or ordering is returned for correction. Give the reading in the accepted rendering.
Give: -20 °F
